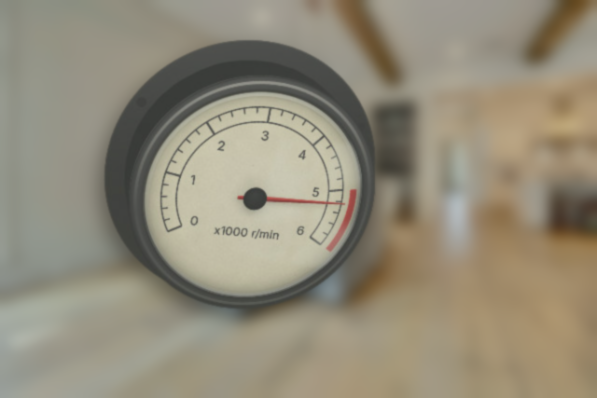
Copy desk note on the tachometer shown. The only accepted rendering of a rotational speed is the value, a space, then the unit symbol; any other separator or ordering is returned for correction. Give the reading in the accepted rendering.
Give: 5200 rpm
